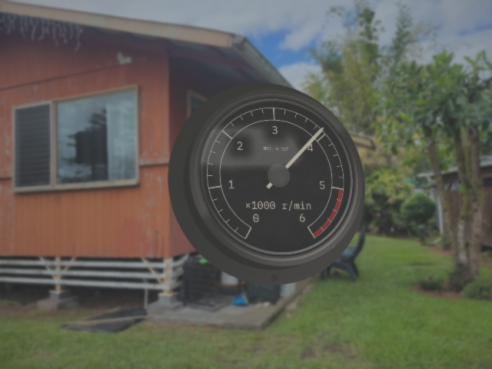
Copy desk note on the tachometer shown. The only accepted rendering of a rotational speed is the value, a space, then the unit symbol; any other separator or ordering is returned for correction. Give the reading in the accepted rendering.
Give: 3900 rpm
